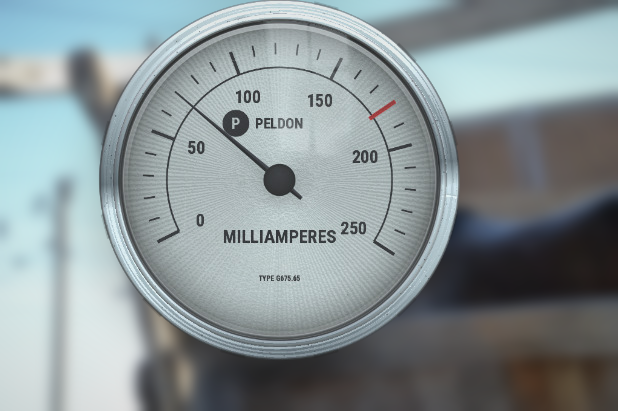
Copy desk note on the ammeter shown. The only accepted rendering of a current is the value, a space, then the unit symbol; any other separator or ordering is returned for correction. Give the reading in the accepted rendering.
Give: 70 mA
